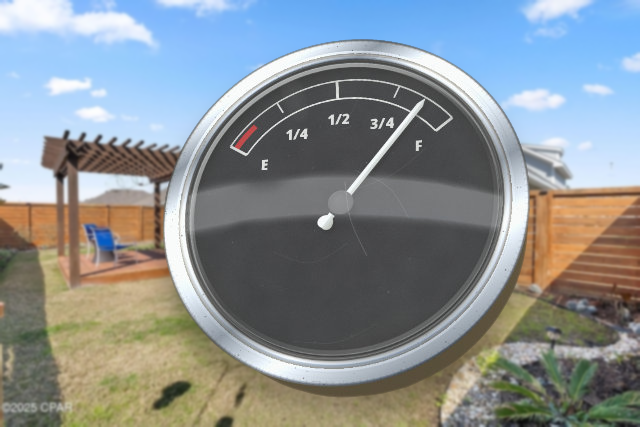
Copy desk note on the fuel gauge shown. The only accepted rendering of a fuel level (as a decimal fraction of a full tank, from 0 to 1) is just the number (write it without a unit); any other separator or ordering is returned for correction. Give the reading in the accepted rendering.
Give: 0.875
